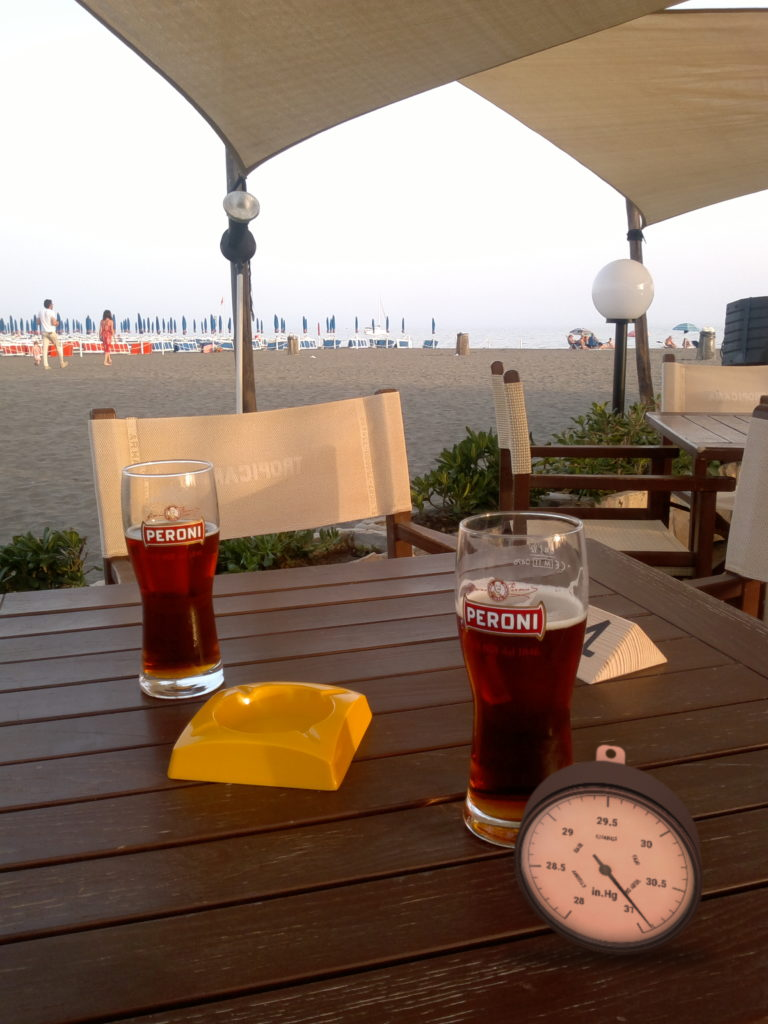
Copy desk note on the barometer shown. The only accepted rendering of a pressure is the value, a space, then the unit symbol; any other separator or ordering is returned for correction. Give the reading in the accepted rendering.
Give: 30.9 inHg
